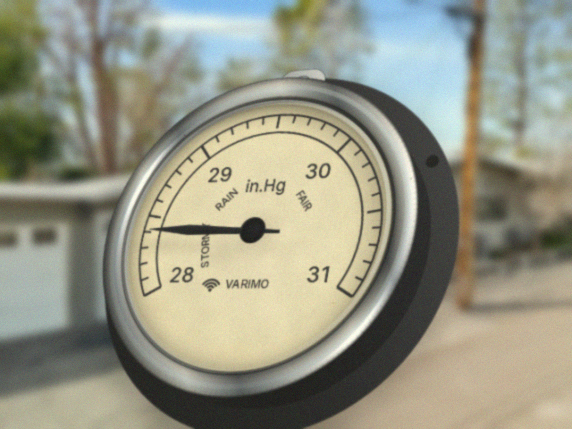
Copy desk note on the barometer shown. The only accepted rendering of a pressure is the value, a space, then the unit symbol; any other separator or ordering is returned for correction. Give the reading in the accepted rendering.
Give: 28.4 inHg
